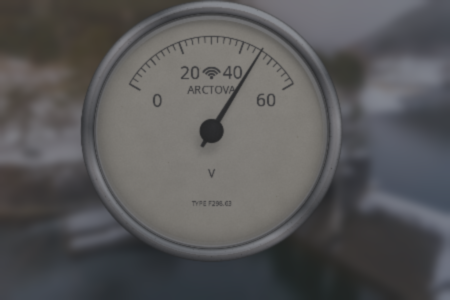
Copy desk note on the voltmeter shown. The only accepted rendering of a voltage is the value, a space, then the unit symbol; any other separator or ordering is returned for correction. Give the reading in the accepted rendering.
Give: 46 V
